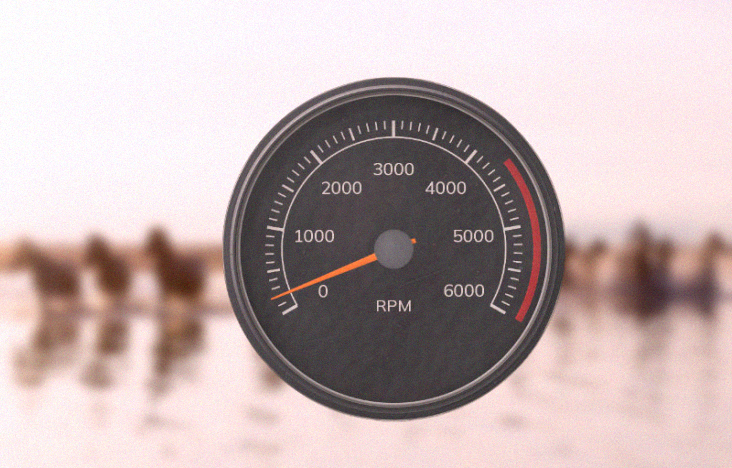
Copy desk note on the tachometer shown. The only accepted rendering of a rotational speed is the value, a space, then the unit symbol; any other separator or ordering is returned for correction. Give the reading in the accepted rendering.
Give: 200 rpm
